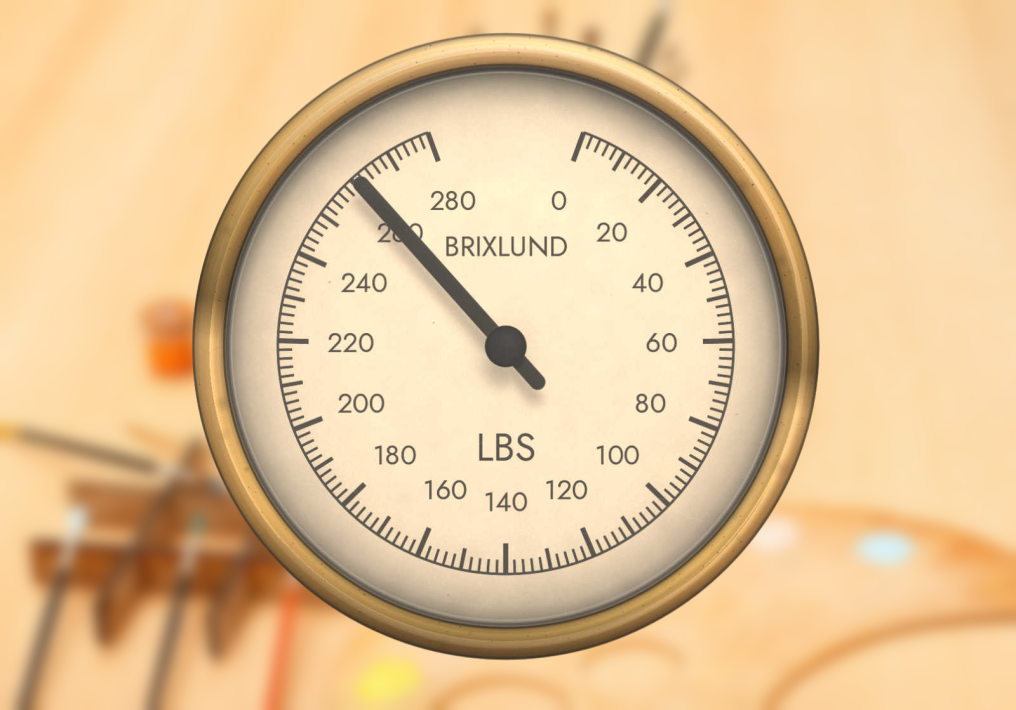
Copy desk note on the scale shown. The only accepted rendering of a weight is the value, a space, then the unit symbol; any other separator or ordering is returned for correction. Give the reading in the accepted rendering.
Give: 261 lb
